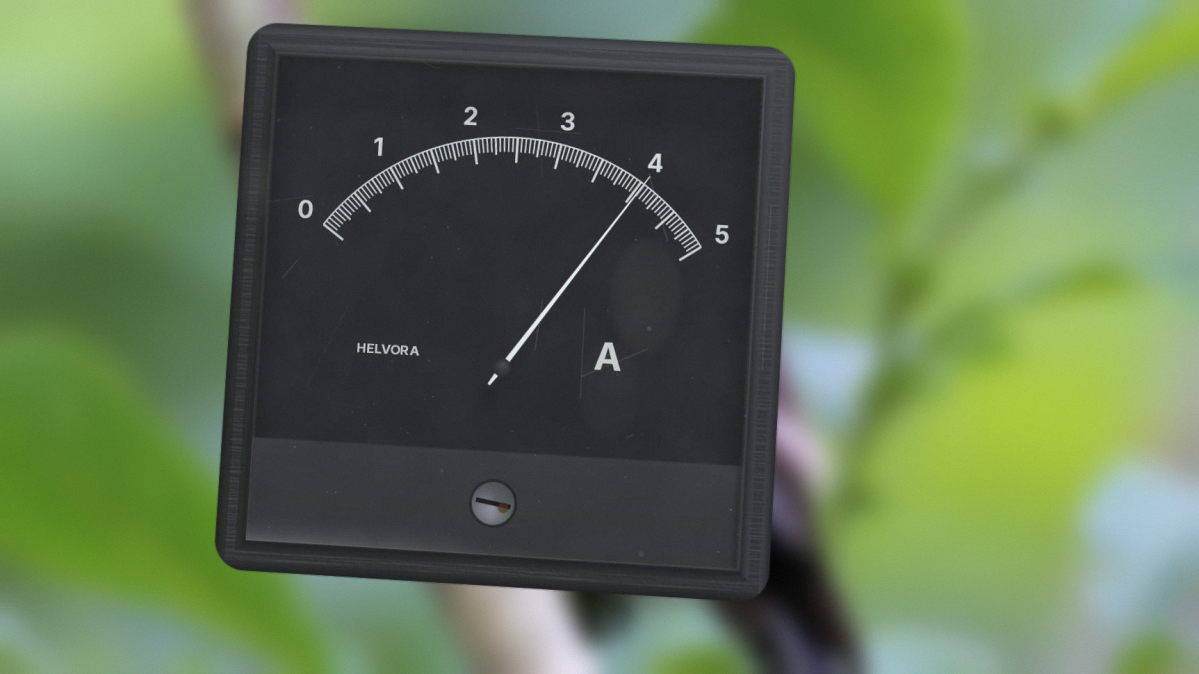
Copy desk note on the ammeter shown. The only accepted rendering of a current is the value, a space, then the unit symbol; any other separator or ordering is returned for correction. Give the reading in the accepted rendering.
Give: 4.05 A
